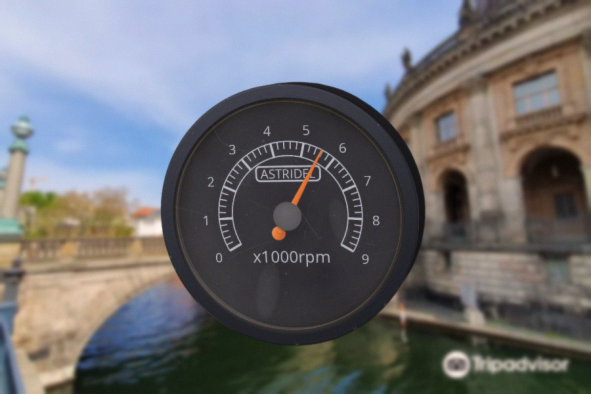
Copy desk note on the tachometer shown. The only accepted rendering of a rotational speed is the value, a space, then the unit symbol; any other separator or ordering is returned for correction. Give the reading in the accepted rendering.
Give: 5600 rpm
